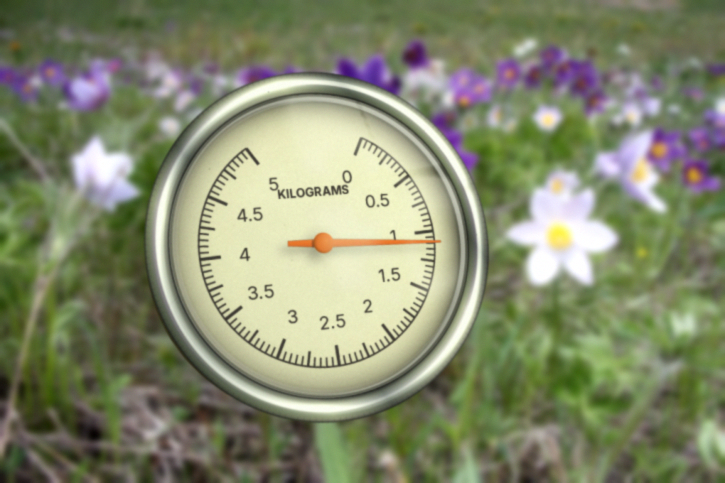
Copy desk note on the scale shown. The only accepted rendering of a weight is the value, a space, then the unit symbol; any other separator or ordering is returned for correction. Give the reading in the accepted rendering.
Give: 1.1 kg
